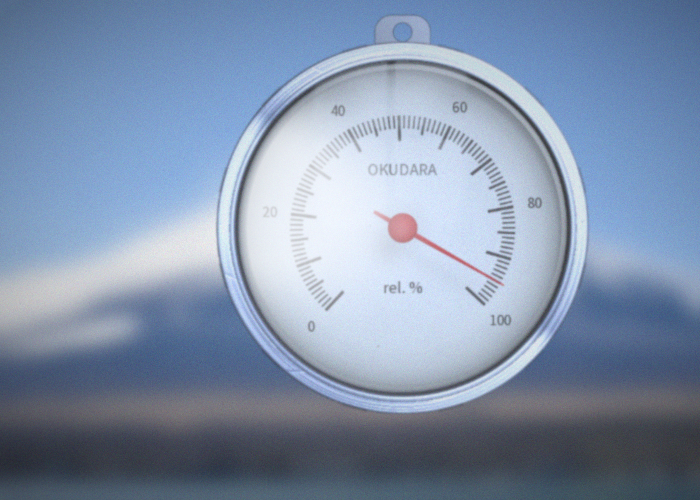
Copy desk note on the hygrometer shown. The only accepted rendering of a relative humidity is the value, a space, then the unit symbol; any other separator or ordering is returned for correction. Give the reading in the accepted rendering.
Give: 95 %
